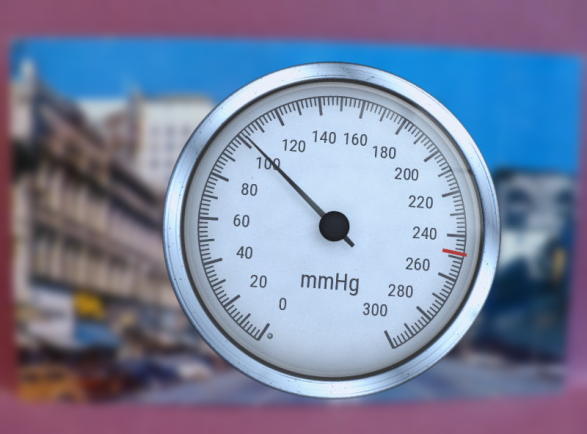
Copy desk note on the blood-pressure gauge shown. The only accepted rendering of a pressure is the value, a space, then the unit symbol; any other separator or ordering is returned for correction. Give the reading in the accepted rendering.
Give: 102 mmHg
